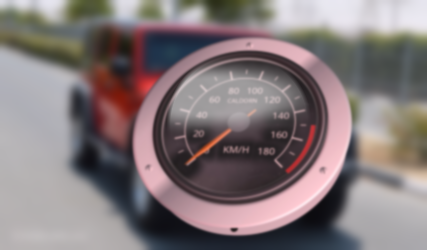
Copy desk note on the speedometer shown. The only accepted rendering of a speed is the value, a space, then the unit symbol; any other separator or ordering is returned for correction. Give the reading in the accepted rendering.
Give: 0 km/h
